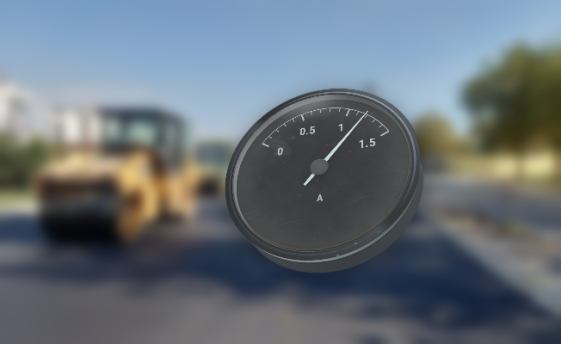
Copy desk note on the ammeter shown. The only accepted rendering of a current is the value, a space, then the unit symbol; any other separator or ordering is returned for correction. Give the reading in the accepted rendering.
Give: 1.2 A
